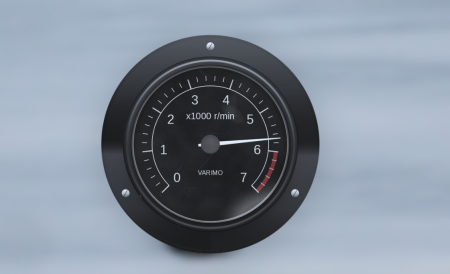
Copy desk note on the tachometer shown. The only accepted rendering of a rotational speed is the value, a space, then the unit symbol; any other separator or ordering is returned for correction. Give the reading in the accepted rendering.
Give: 5700 rpm
